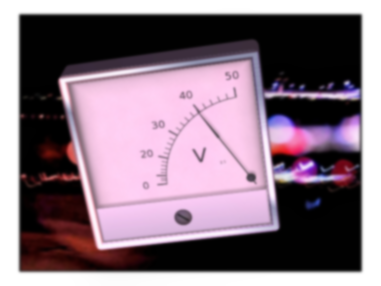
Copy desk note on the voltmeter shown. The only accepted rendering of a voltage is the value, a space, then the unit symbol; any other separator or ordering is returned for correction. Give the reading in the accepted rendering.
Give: 40 V
